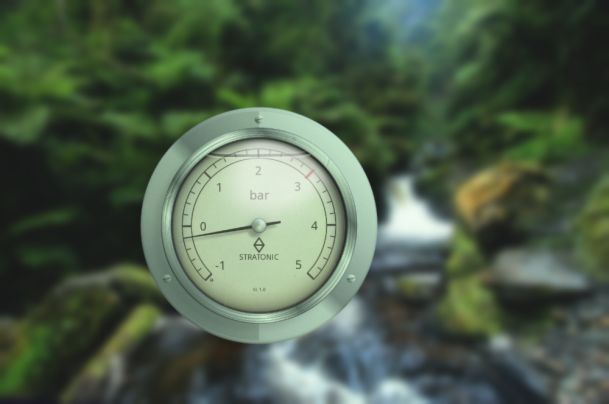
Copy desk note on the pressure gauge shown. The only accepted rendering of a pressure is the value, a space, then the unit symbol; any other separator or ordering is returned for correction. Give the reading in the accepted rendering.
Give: -0.2 bar
